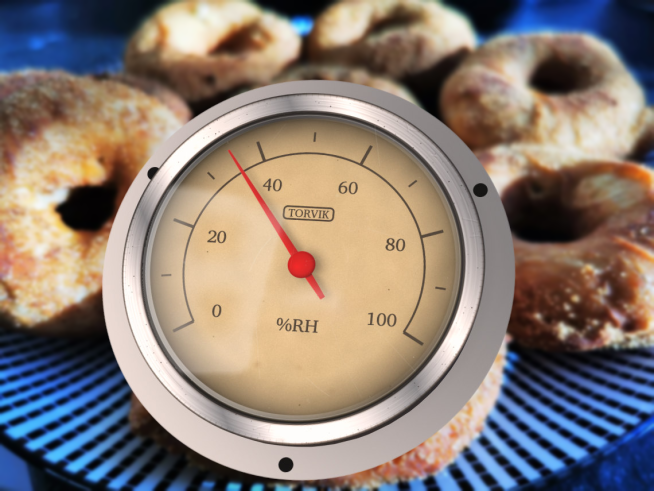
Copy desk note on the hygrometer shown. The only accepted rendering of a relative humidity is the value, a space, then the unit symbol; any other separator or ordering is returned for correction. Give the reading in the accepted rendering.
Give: 35 %
